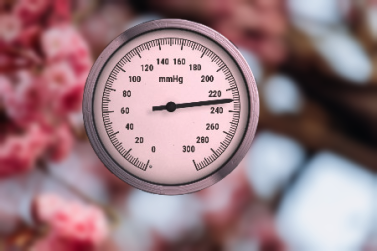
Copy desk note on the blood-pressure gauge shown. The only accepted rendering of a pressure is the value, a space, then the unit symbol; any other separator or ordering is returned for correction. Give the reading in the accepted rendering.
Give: 230 mmHg
